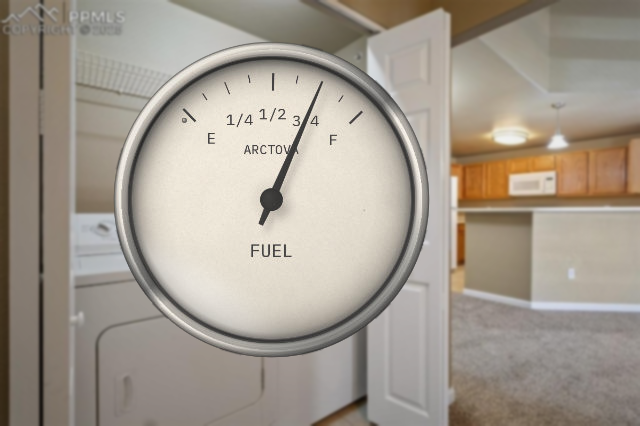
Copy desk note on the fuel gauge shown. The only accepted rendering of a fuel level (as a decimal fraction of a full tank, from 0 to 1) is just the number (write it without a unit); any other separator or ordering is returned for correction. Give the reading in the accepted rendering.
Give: 0.75
